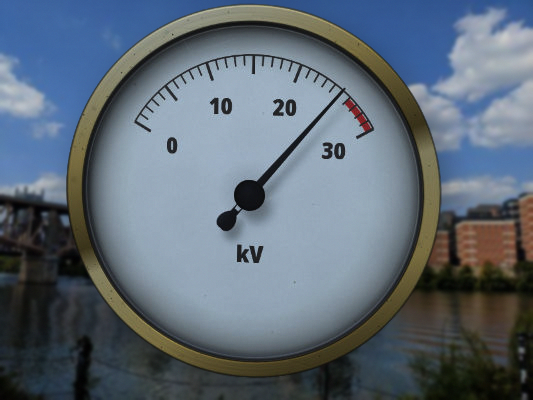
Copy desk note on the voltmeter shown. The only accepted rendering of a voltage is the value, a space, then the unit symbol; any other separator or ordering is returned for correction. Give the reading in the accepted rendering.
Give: 25 kV
